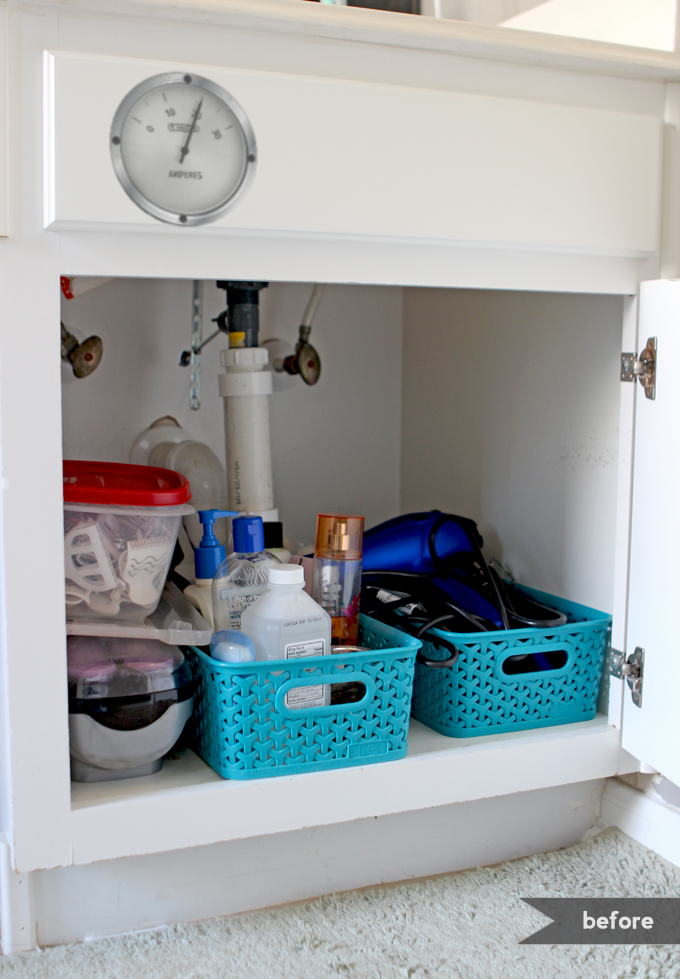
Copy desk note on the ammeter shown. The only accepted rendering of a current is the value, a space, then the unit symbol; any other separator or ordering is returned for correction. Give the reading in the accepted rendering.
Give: 20 A
